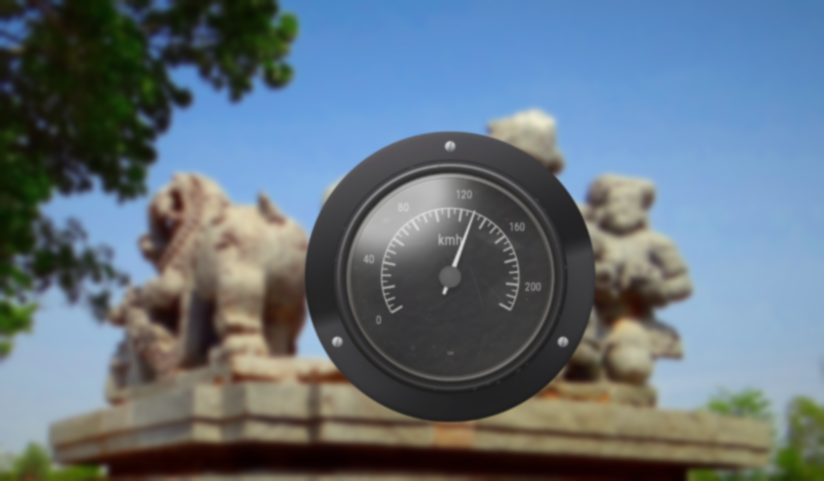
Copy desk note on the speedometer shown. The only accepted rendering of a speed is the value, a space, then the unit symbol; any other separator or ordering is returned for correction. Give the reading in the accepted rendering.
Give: 130 km/h
